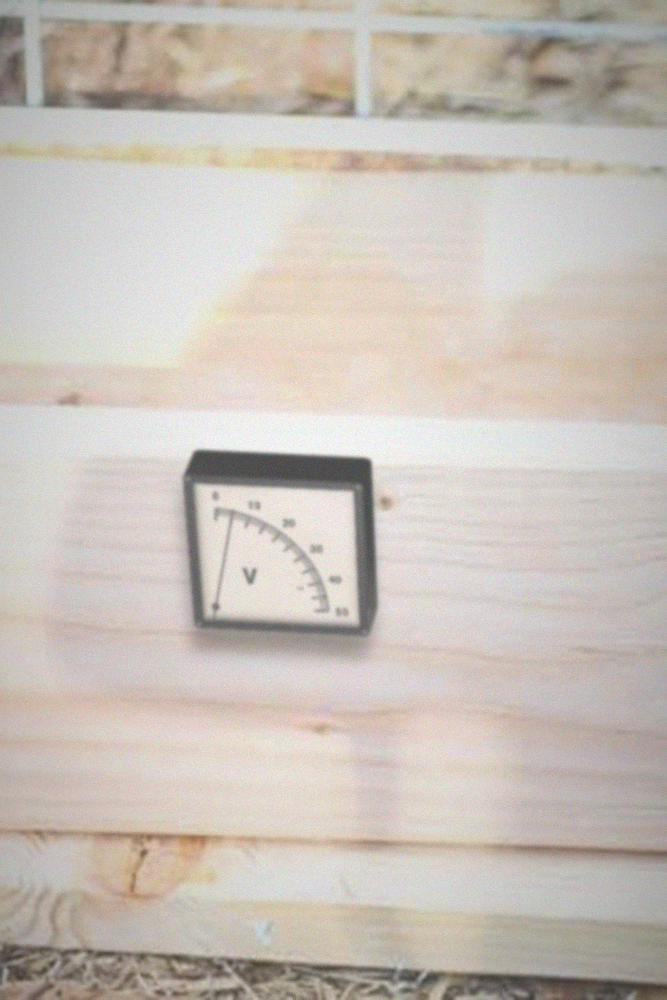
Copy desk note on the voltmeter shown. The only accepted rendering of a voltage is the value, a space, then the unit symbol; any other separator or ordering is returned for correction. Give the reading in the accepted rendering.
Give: 5 V
